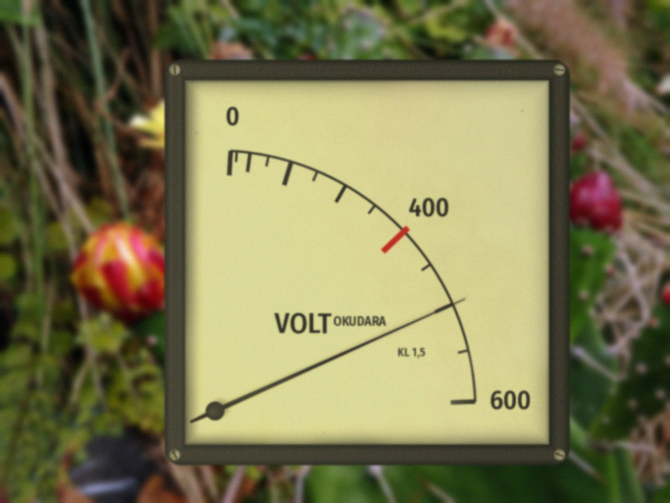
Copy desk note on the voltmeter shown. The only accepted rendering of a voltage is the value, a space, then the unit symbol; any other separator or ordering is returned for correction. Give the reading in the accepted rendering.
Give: 500 V
